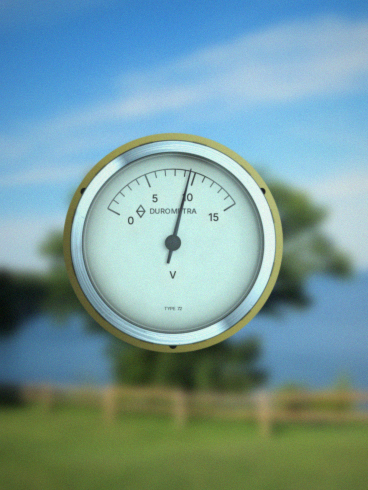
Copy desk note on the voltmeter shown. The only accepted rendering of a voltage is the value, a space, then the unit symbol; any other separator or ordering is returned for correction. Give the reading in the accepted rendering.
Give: 9.5 V
